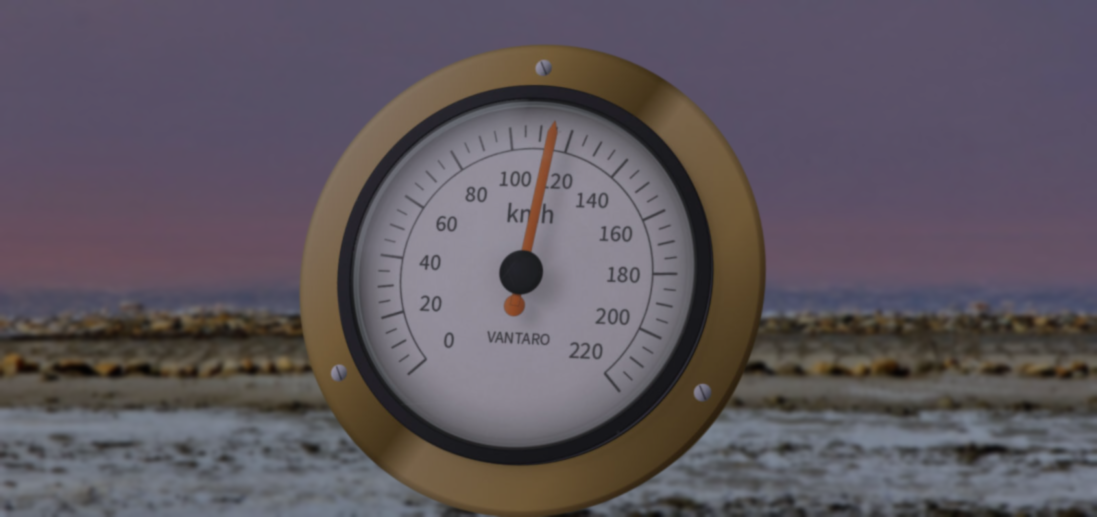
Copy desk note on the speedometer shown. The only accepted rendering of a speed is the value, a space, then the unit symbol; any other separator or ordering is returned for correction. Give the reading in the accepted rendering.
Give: 115 km/h
